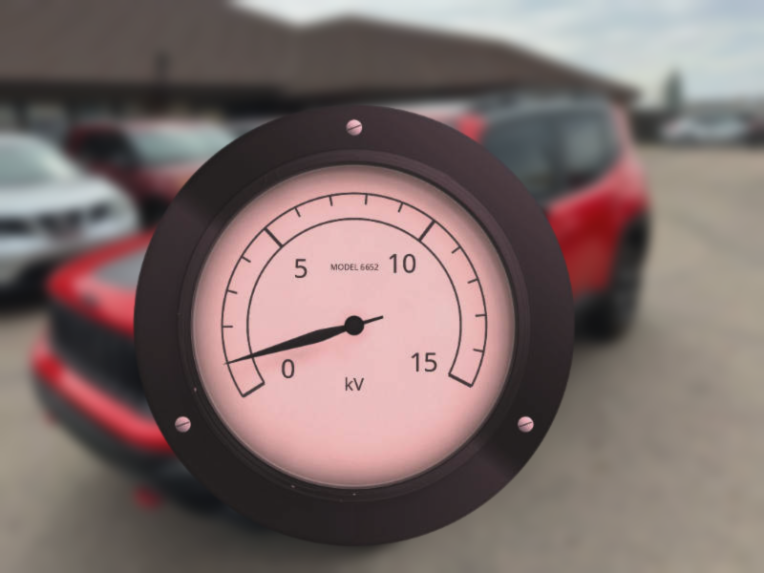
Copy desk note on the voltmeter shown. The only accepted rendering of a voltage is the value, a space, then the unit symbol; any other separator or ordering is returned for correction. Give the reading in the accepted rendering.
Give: 1 kV
